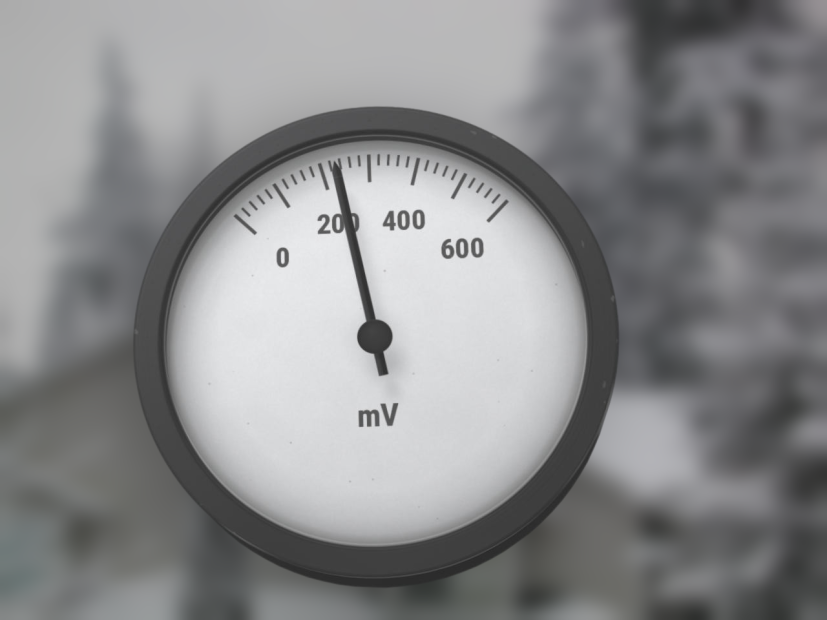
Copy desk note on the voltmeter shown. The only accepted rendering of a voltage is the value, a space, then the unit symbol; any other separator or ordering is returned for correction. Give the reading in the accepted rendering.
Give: 230 mV
